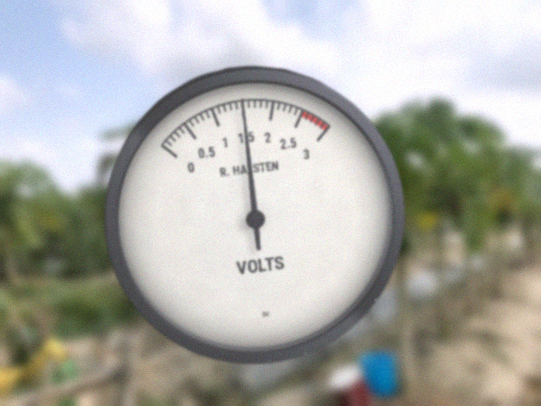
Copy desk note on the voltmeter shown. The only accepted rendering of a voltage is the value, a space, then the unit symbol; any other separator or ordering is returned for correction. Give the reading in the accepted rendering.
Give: 1.5 V
